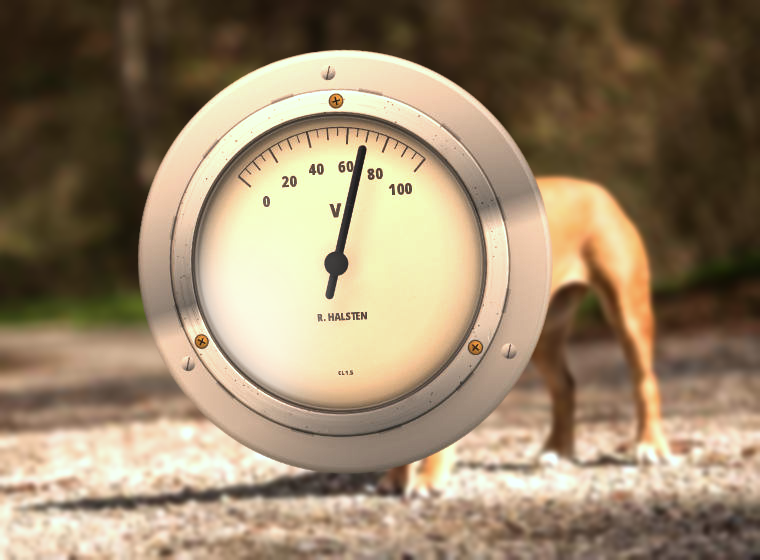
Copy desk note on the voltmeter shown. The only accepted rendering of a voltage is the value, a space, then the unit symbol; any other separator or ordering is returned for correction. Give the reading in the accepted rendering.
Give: 70 V
